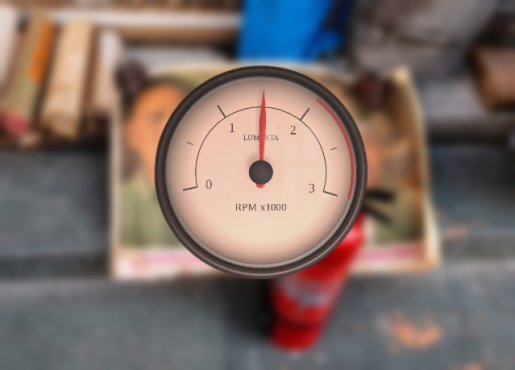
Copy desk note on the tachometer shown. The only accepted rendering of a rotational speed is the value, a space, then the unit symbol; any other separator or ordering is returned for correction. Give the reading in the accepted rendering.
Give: 1500 rpm
